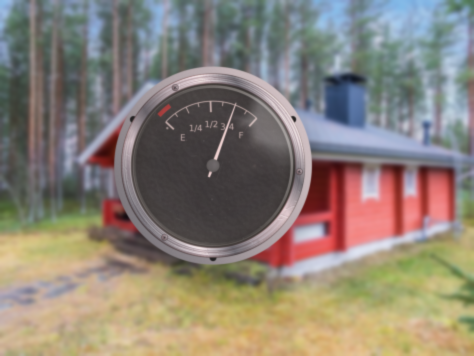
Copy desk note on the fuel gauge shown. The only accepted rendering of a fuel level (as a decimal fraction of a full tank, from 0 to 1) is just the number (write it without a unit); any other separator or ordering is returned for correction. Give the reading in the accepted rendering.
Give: 0.75
